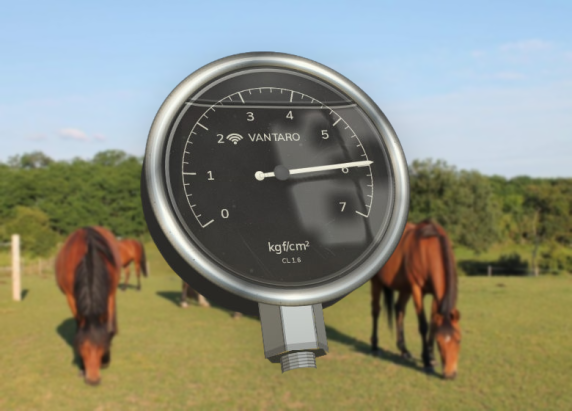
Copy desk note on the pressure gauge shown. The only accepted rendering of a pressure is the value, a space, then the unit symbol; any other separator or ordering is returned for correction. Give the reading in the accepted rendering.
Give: 6 kg/cm²
